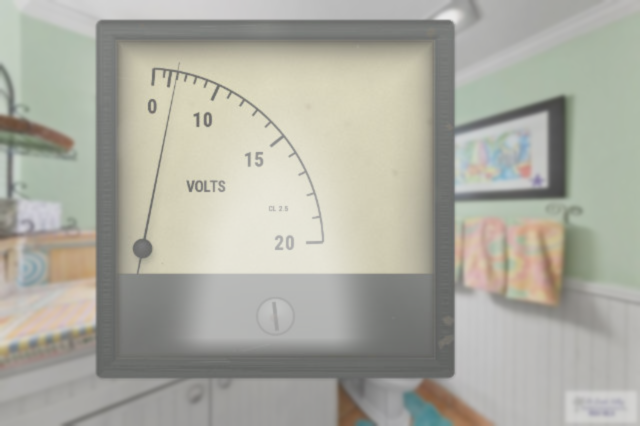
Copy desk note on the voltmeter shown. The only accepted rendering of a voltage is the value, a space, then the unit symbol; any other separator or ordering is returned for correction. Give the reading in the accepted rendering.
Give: 6 V
